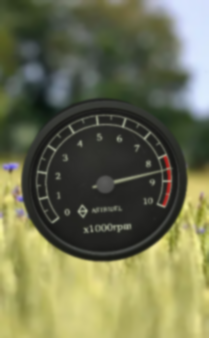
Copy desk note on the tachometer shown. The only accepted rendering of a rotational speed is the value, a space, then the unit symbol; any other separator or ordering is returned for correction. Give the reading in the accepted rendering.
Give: 8500 rpm
